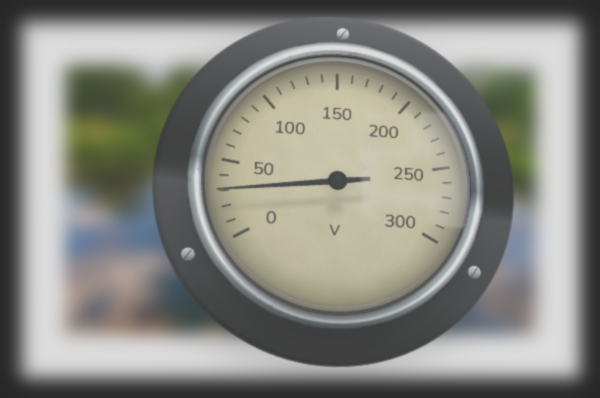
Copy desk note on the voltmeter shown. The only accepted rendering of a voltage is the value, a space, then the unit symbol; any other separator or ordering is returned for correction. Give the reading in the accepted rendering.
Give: 30 V
